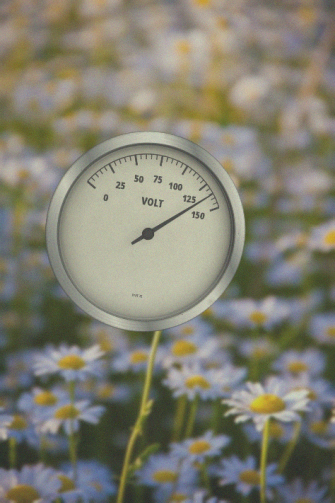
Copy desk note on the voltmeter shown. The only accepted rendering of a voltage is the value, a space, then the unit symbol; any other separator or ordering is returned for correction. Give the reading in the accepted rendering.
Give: 135 V
